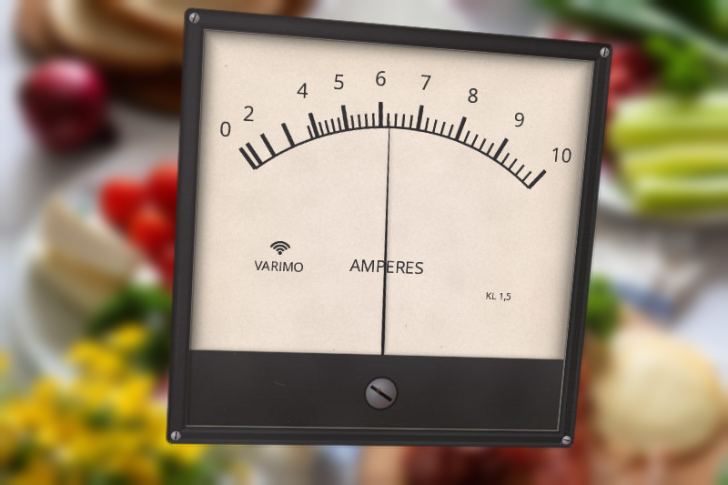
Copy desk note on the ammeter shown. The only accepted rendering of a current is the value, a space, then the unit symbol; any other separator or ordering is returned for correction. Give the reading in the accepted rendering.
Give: 6.2 A
